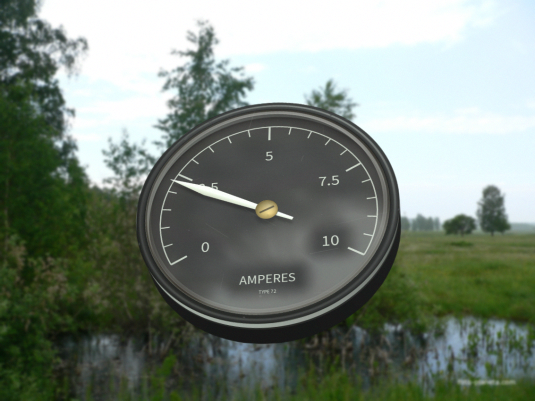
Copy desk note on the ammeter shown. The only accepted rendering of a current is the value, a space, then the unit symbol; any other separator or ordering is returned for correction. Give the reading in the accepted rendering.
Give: 2.25 A
